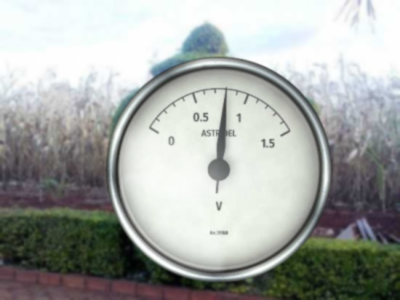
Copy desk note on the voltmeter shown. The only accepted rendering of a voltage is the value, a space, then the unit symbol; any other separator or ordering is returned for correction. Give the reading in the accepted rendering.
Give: 0.8 V
